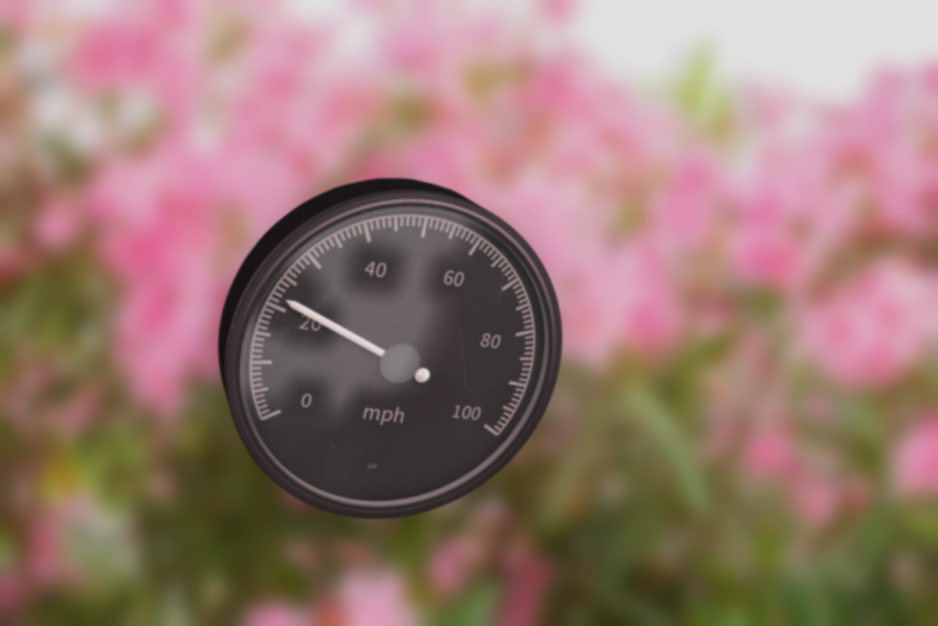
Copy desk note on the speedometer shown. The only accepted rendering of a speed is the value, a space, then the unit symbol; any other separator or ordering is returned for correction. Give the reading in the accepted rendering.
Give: 22 mph
